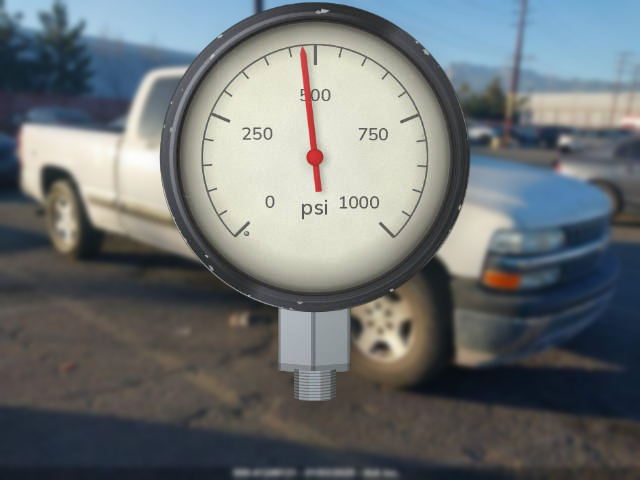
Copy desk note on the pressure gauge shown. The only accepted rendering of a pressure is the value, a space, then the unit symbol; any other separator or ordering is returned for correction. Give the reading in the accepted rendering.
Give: 475 psi
